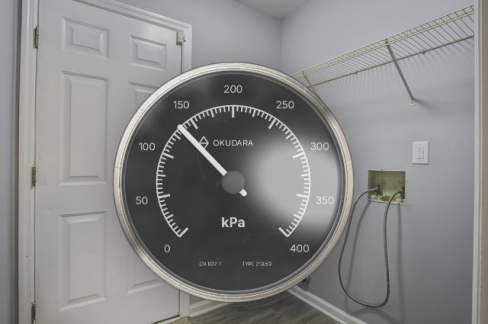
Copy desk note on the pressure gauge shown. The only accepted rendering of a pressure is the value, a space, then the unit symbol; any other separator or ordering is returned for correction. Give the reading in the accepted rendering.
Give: 135 kPa
